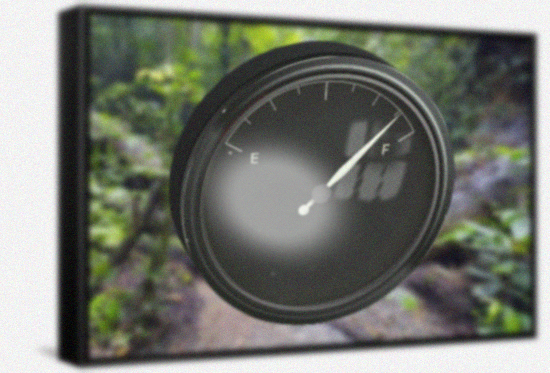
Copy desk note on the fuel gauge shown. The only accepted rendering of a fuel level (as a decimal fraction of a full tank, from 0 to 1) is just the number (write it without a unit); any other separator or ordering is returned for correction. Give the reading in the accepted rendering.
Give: 0.875
